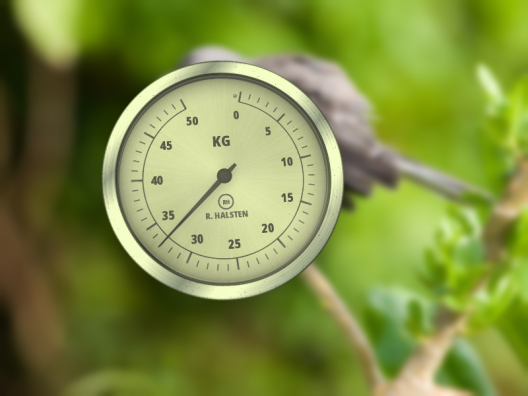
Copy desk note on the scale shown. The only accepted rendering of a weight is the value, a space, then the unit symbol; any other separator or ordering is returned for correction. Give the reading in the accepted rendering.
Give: 33 kg
